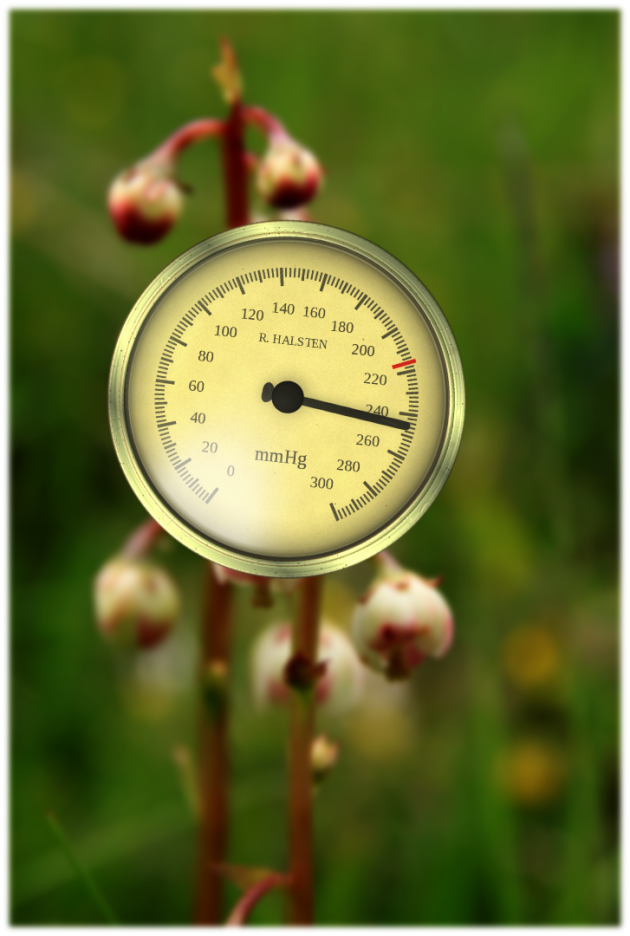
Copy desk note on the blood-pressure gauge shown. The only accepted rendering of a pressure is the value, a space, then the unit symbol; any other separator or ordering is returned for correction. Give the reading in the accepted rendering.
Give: 246 mmHg
